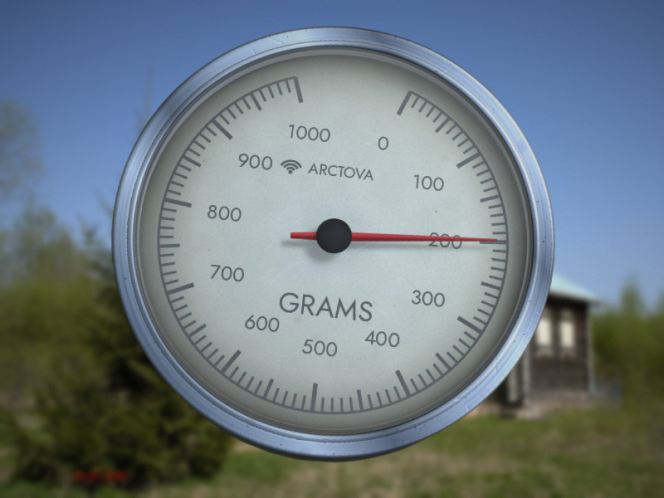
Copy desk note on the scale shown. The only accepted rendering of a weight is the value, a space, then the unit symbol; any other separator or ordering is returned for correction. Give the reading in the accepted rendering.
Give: 200 g
